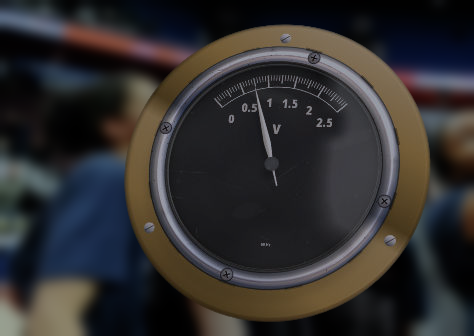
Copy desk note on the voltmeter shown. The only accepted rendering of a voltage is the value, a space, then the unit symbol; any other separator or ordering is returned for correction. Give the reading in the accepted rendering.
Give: 0.75 V
